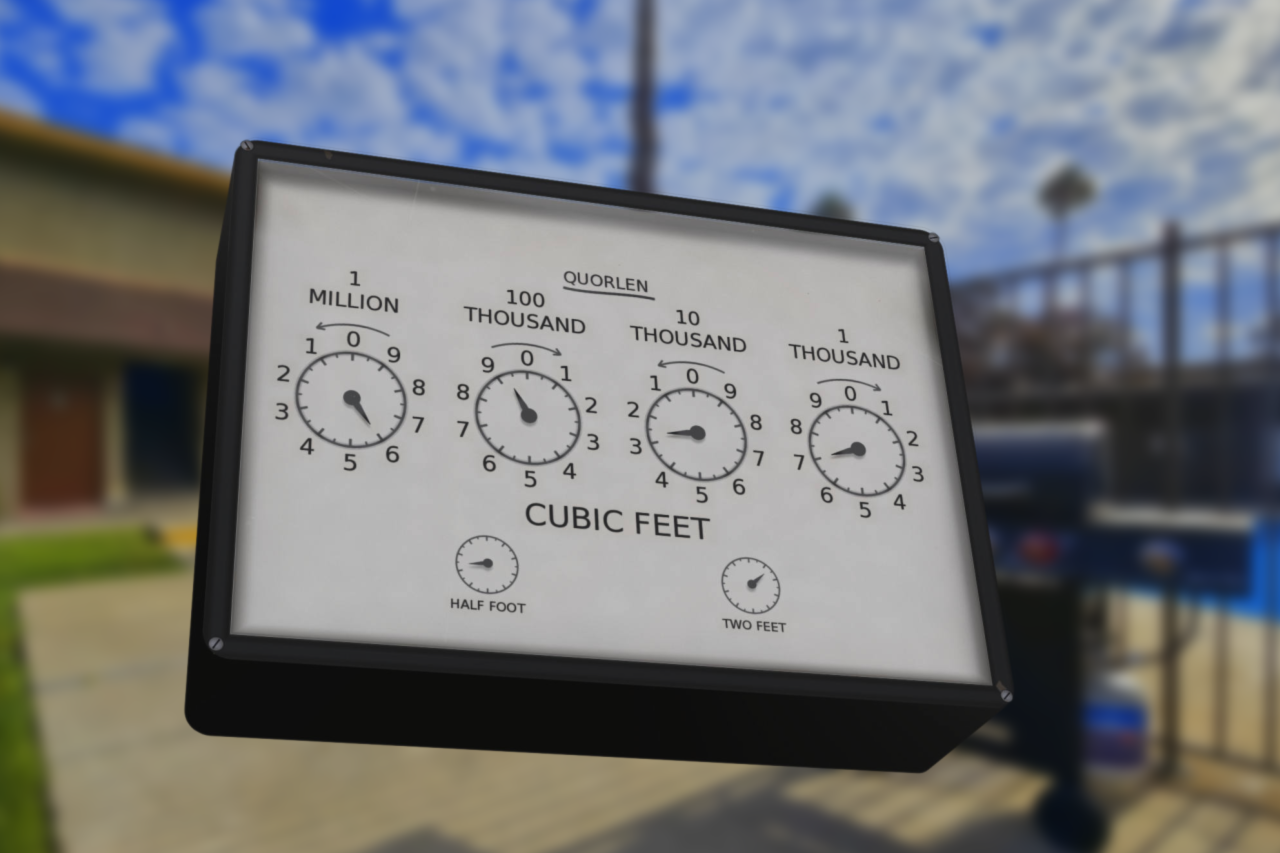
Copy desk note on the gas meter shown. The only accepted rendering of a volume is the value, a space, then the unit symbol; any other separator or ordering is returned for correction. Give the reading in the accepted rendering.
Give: 592700 ft³
